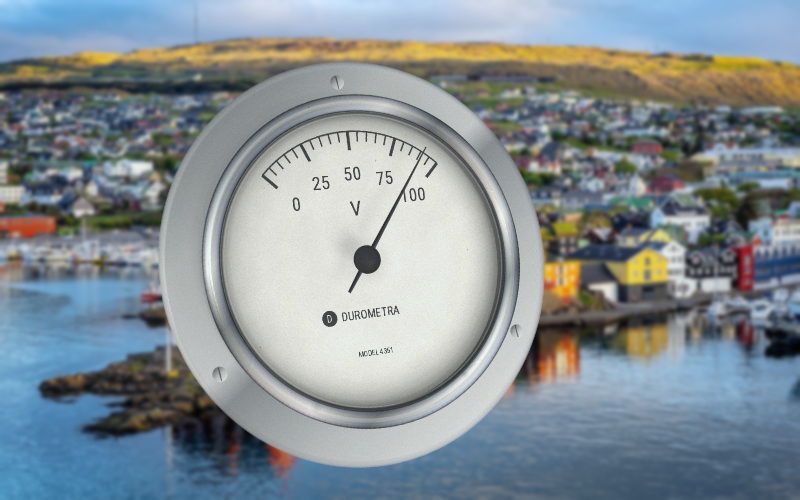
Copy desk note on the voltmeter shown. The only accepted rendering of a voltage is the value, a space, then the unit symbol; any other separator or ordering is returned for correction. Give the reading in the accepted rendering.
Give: 90 V
